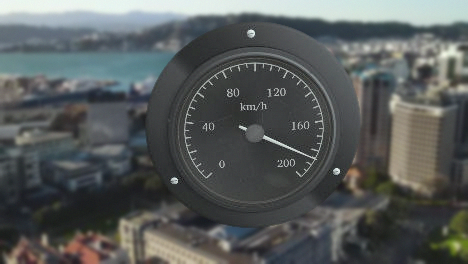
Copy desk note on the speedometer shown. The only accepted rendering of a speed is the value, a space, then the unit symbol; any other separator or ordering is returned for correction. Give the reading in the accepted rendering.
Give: 185 km/h
